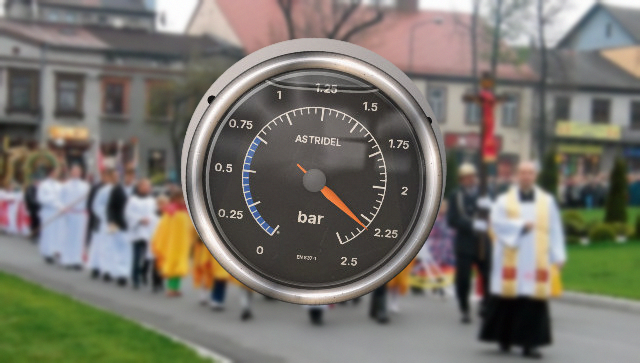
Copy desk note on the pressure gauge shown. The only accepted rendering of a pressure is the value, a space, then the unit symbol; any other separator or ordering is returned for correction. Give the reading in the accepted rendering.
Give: 2.3 bar
